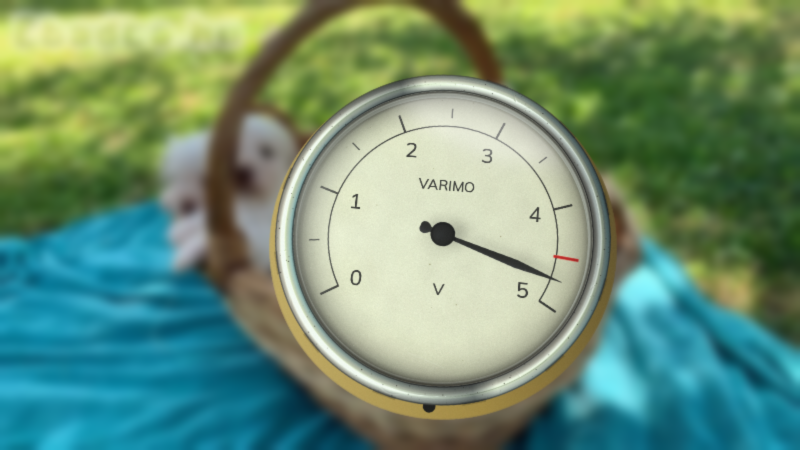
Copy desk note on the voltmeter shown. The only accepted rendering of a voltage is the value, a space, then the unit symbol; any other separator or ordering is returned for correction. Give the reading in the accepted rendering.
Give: 4.75 V
